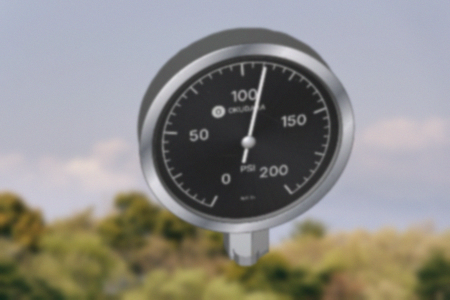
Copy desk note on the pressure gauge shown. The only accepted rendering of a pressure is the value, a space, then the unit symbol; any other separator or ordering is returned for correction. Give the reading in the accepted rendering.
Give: 110 psi
